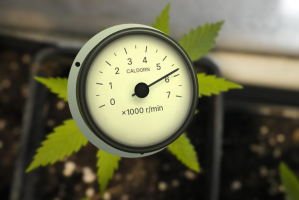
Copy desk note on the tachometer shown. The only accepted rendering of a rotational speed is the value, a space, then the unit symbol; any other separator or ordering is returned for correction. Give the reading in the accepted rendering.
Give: 5750 rpm
